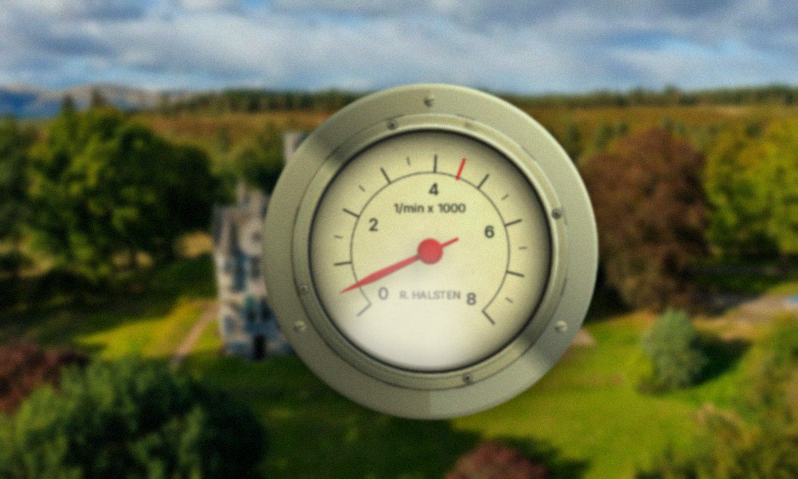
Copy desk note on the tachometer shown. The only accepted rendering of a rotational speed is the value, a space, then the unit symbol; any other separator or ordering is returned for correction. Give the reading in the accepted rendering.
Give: 500 rpm
